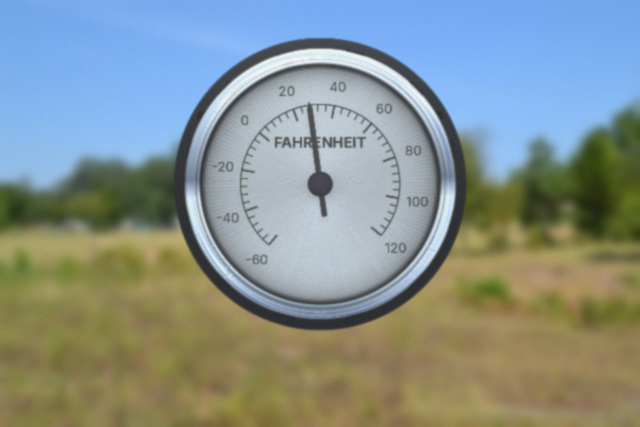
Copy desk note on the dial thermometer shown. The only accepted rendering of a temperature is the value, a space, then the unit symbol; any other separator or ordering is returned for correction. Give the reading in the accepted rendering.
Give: 28 °F
